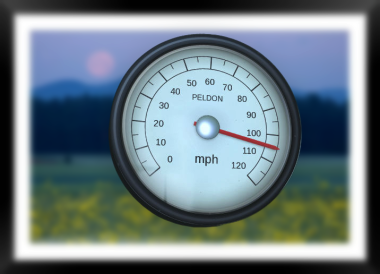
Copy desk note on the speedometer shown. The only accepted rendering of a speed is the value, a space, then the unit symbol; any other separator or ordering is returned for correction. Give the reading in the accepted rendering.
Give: 105 mph
